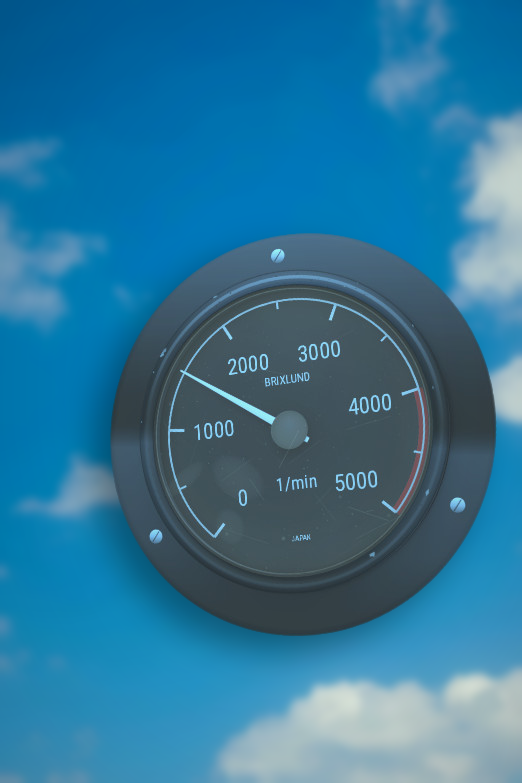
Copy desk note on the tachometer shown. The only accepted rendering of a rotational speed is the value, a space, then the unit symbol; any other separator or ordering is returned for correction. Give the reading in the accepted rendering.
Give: 1500 rpm
